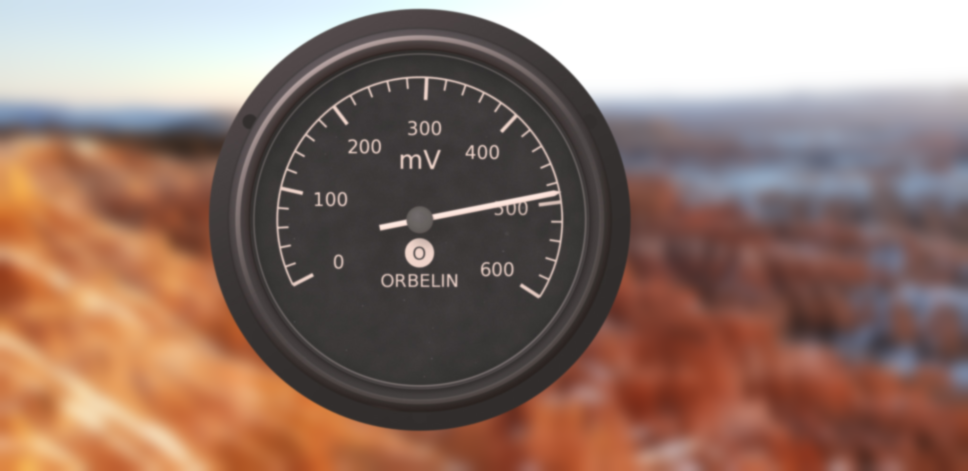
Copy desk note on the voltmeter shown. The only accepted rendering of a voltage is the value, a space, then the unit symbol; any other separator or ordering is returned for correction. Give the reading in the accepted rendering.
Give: 490 mV
